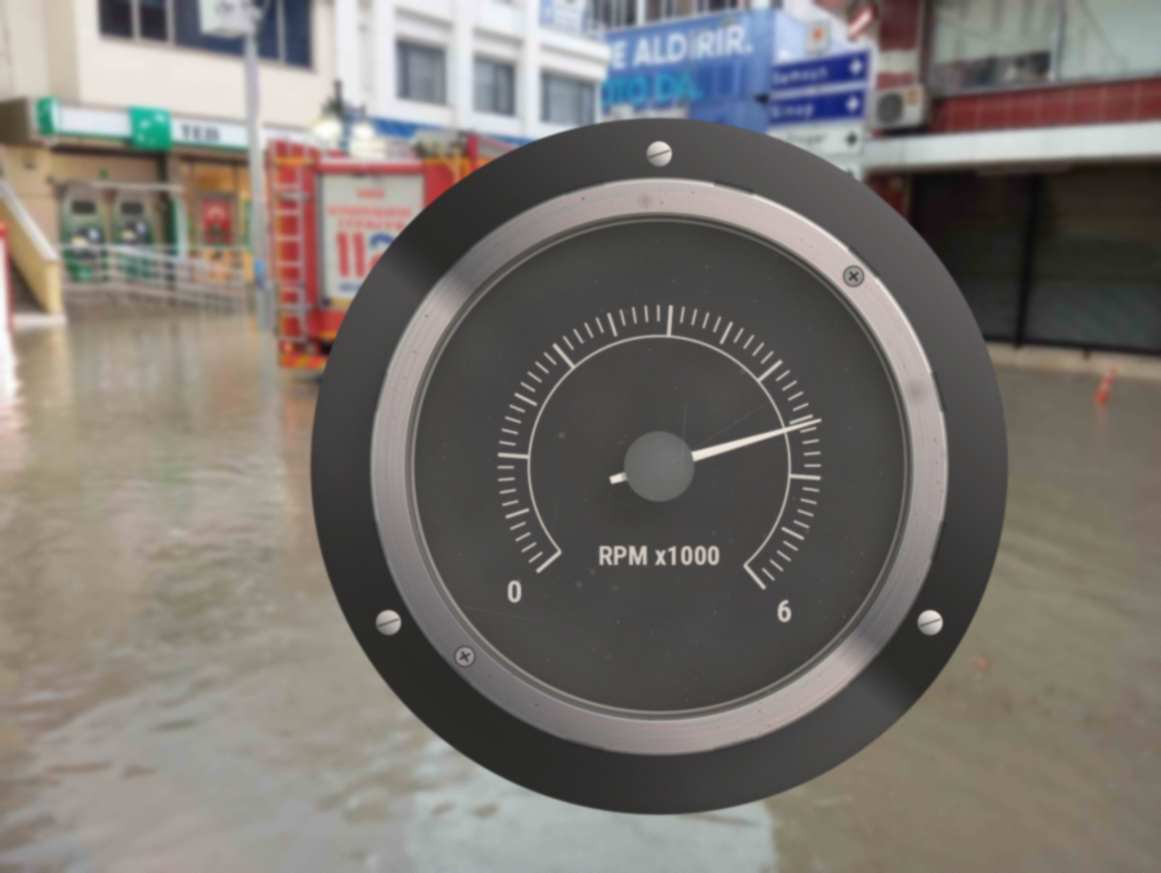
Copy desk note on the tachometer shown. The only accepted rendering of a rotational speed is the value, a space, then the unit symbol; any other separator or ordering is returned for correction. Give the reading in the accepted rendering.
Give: 4550 rpm
